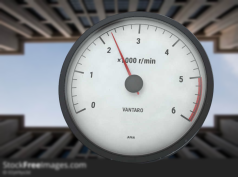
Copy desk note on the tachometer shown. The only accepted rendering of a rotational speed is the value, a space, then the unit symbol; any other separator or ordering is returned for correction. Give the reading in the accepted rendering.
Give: 2300 rpm
